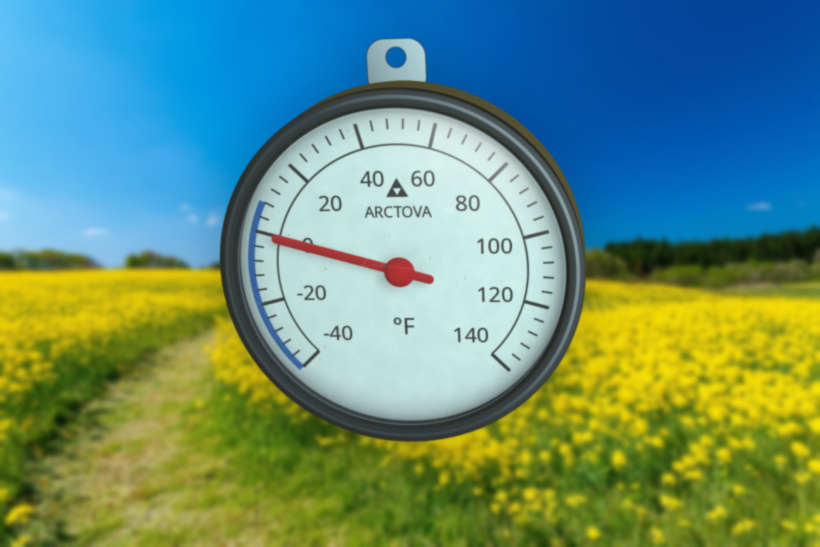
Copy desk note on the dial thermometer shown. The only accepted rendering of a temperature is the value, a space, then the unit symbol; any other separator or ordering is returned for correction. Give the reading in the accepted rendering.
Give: 0 °F
